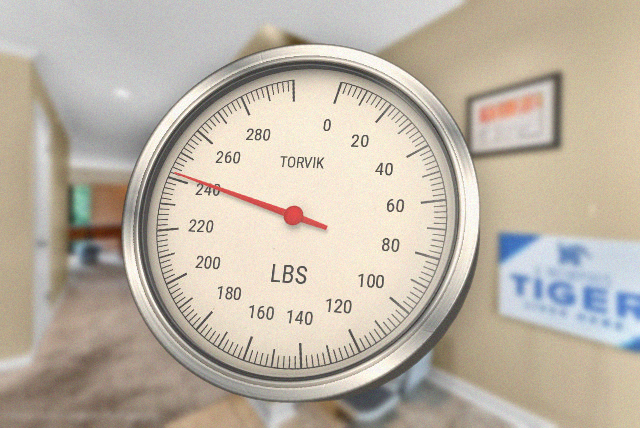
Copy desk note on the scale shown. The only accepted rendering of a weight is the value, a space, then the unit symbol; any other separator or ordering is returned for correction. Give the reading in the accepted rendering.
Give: 242 lb
